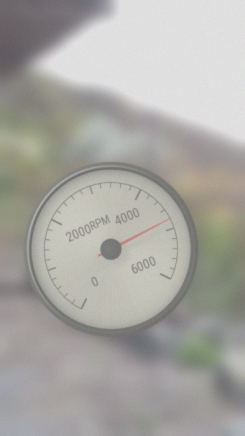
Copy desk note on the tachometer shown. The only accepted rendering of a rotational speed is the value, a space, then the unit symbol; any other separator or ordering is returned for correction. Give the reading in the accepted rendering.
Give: 4800 rpm
